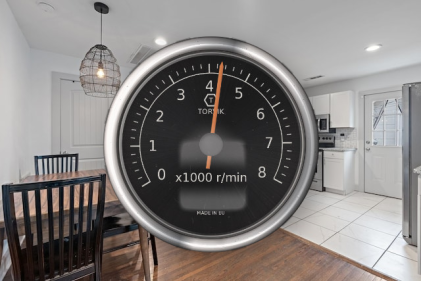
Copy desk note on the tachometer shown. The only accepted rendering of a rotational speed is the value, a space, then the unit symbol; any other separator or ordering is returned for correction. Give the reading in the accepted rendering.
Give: 4300 rpm
